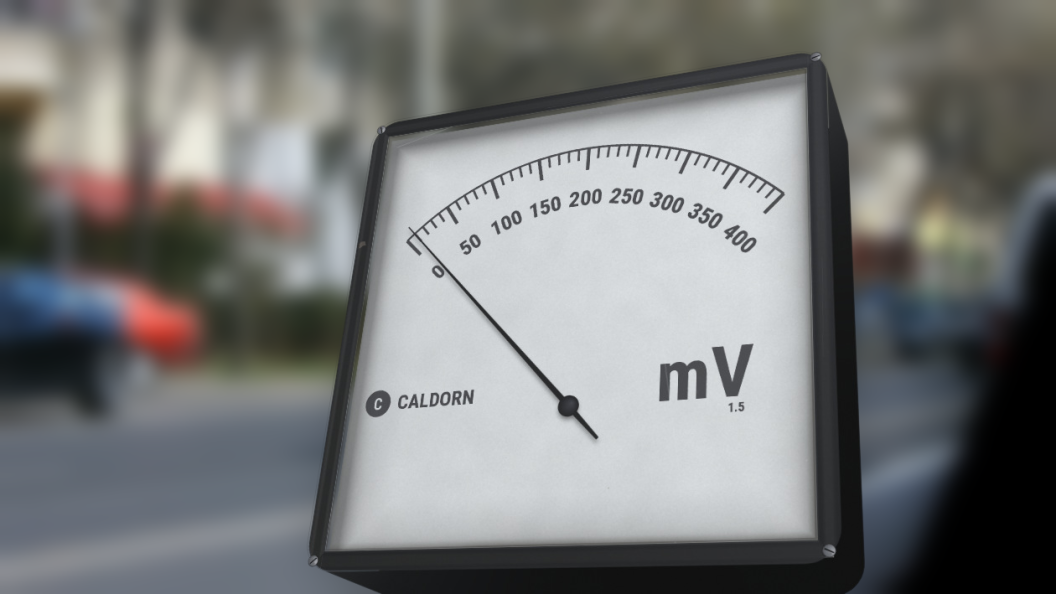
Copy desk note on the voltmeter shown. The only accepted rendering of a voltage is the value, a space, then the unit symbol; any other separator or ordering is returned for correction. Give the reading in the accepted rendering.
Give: 10 mV
